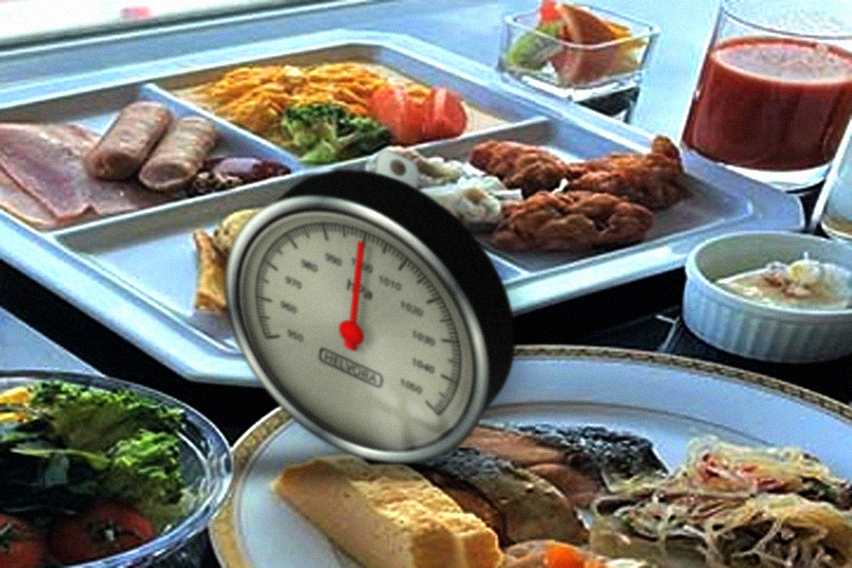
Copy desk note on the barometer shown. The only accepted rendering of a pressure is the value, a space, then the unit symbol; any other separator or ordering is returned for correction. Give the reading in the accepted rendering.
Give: 1000 hPa
